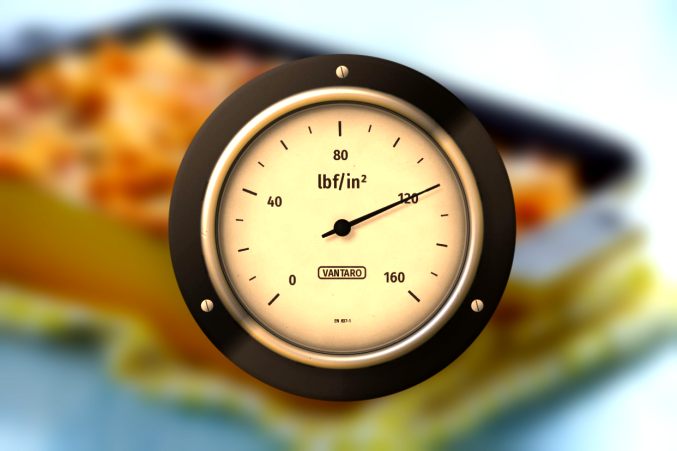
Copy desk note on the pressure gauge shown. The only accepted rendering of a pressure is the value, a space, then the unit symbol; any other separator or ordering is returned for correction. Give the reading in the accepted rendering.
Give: 120 psi
